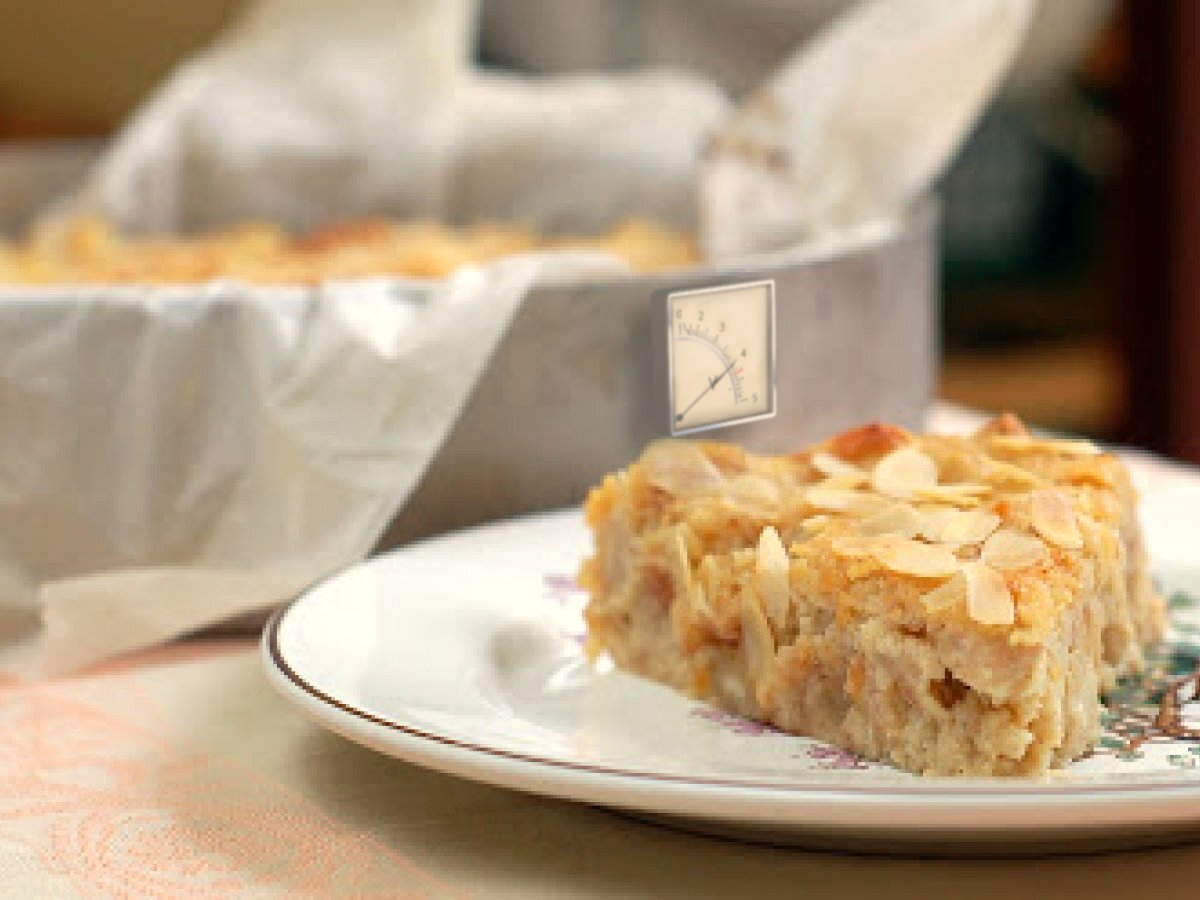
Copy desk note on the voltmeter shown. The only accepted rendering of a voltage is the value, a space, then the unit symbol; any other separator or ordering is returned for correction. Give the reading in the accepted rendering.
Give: 4 V
